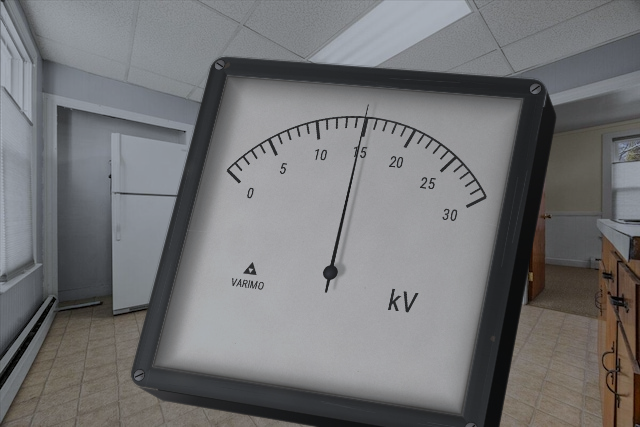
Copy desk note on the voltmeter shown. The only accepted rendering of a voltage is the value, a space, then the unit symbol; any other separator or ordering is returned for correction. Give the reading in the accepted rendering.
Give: 15 kV
